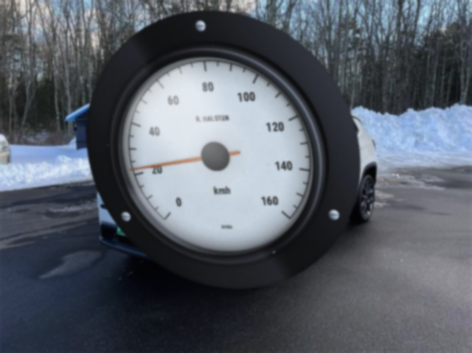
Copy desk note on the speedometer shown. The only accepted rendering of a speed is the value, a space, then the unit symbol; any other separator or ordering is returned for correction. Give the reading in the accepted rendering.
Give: 22.5 km/h
